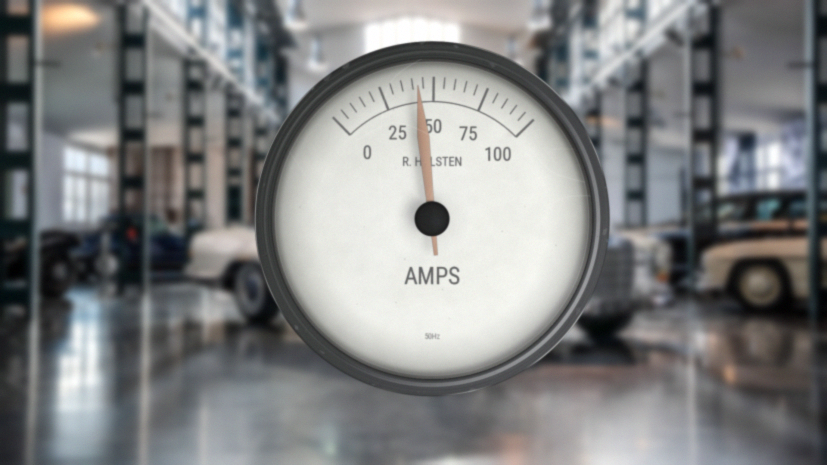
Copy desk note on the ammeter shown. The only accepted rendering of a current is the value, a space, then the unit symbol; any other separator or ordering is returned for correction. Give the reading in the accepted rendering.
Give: 42.5 A
